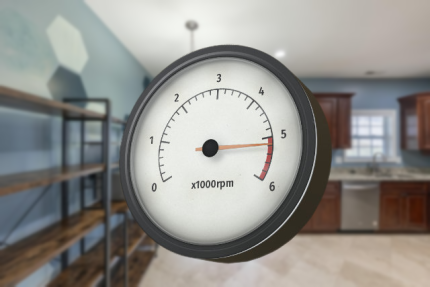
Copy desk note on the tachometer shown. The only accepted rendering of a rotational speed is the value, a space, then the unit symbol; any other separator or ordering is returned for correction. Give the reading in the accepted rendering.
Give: 5200 rpm
